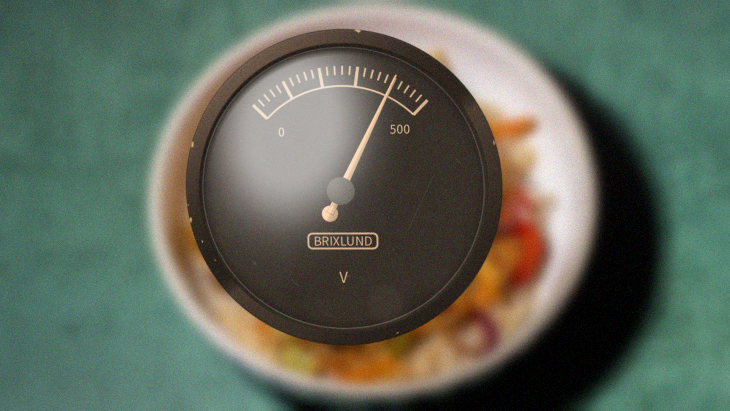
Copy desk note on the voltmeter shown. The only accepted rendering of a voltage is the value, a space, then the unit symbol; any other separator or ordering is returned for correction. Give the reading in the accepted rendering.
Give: 400 V
